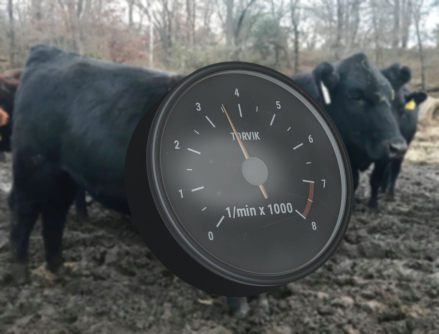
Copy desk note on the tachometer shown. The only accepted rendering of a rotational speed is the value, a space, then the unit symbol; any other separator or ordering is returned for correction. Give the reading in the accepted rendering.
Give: 3500 rpm
